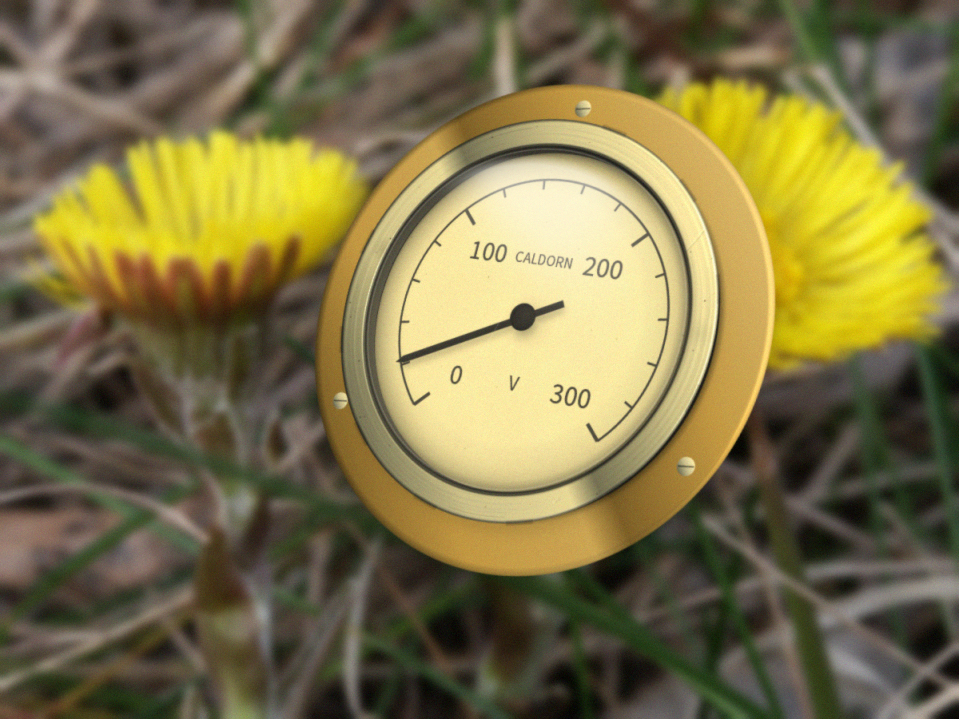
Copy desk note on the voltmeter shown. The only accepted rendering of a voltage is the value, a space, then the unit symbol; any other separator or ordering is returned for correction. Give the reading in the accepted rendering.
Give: 20 V
